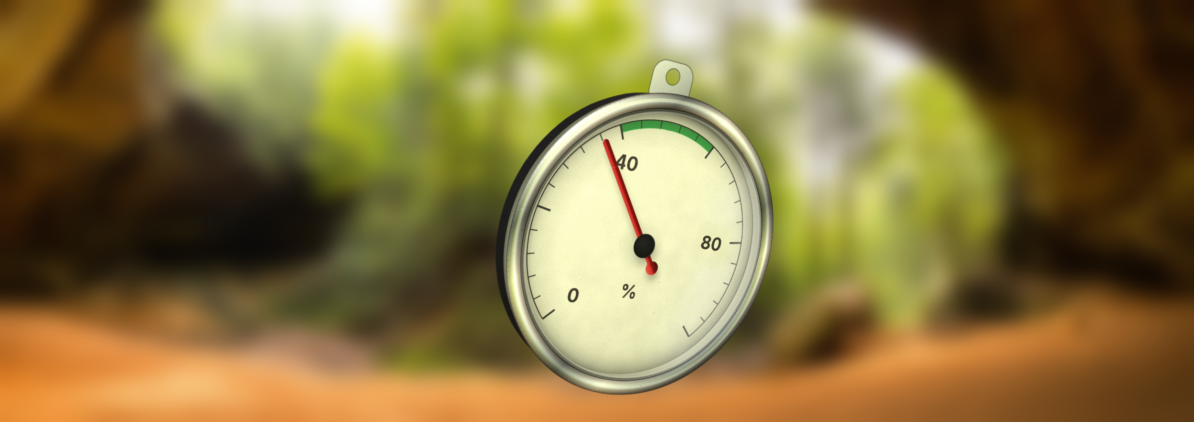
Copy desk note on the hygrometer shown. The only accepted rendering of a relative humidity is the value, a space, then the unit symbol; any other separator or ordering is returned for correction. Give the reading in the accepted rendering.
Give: 36 %
